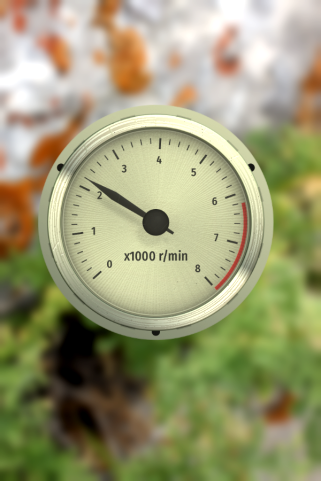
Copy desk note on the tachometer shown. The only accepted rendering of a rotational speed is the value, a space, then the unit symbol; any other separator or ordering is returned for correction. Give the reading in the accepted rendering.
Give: 2200 rpm
